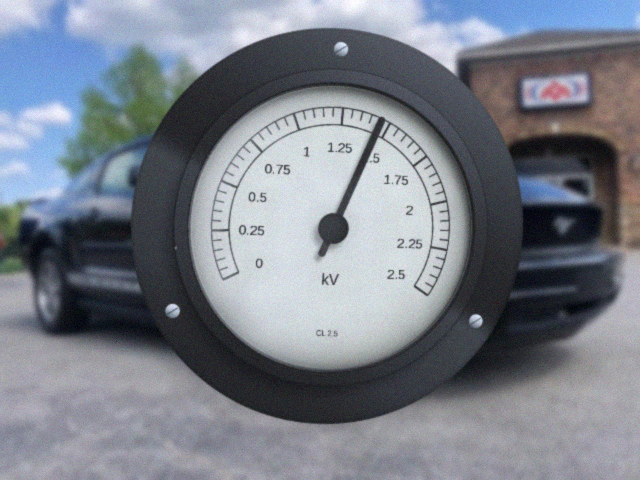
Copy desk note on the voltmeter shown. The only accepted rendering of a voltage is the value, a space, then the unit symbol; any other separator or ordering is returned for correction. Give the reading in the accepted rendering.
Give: 1.45 kV
